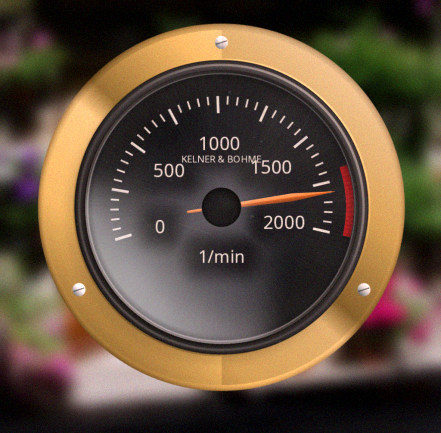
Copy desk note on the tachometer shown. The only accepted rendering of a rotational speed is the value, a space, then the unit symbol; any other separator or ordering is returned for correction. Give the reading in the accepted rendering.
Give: 1800 rpm
